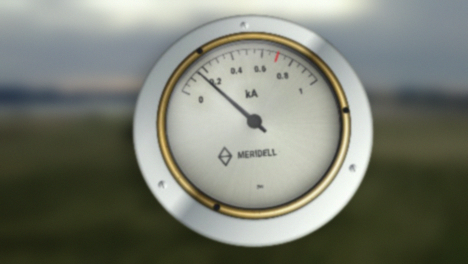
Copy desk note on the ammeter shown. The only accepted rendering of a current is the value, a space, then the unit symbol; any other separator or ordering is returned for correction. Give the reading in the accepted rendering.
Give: 0.15 kA
